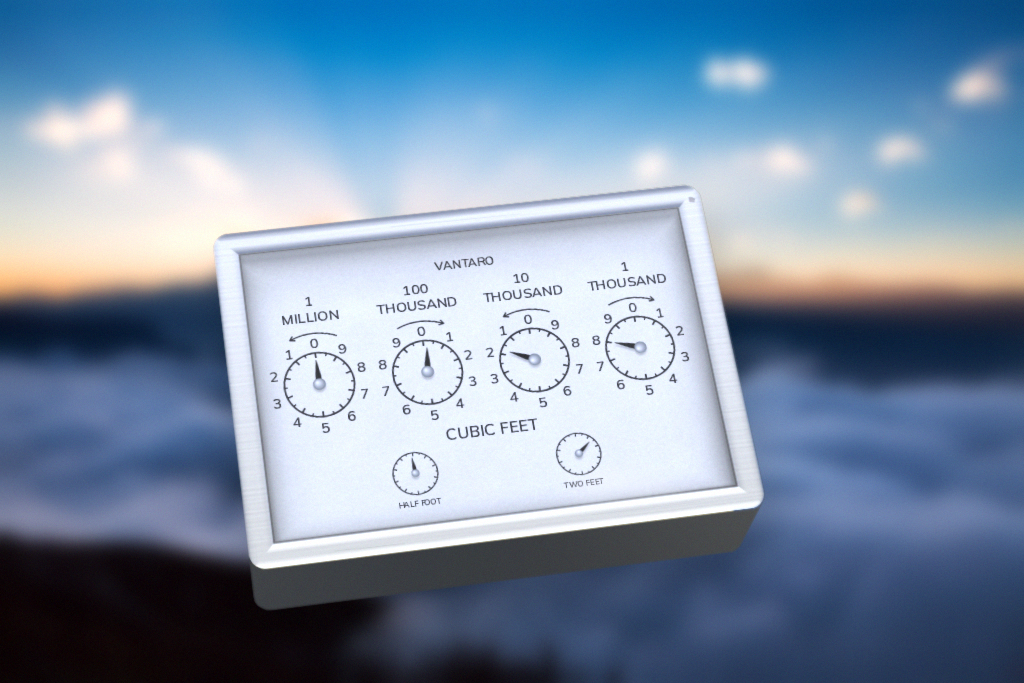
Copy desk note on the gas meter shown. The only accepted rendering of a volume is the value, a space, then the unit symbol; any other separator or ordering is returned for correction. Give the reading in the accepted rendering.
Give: 1800 ft³
